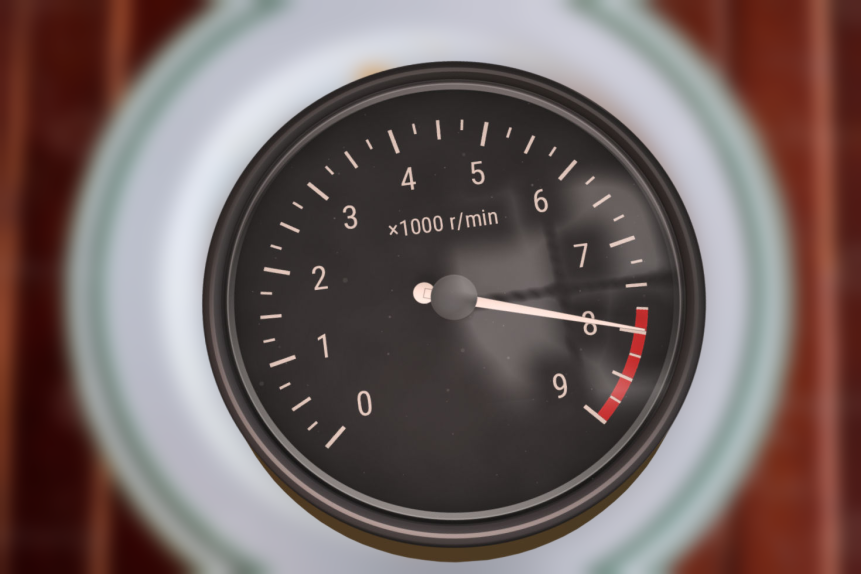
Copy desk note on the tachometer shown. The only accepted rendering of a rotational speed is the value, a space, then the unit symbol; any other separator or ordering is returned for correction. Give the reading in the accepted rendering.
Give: 8000 rpm
